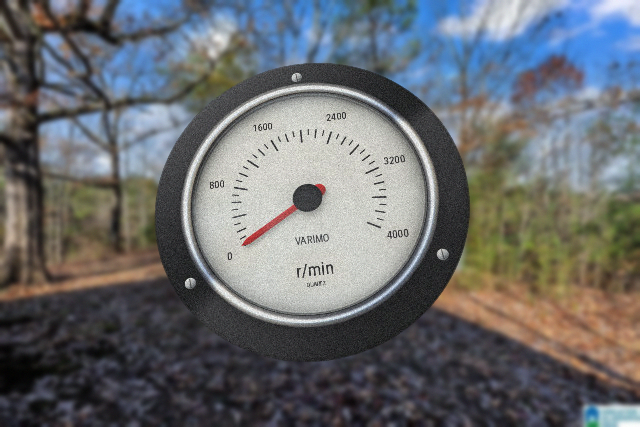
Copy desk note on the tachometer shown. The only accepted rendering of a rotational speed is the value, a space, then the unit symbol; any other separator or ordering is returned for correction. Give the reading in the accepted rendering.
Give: 0 rpm
